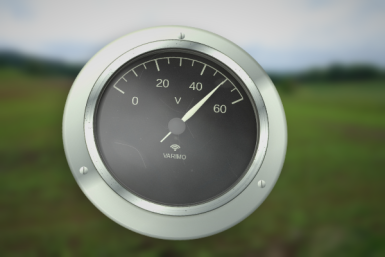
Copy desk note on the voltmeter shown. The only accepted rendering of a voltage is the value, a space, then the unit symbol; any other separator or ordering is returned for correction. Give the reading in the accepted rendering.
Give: 50 V
